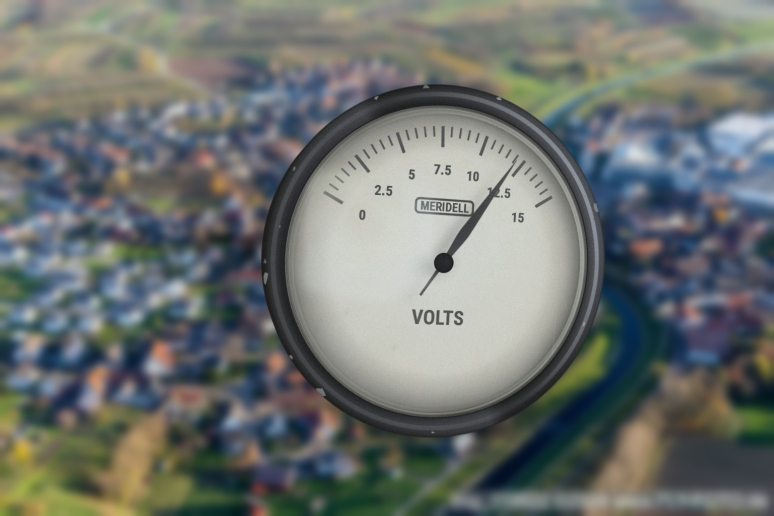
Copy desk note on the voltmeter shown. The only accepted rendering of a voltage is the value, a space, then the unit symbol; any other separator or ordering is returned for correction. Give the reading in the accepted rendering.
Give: 12 V
